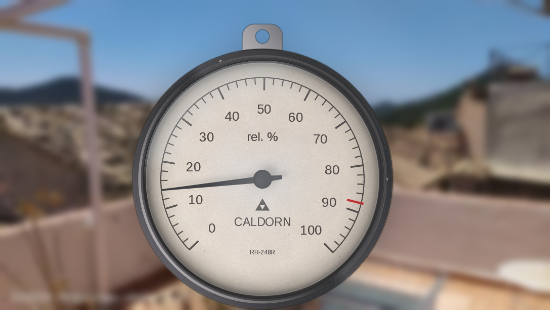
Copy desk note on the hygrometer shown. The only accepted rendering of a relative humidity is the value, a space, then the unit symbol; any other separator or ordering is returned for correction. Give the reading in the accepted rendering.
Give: 14 %
